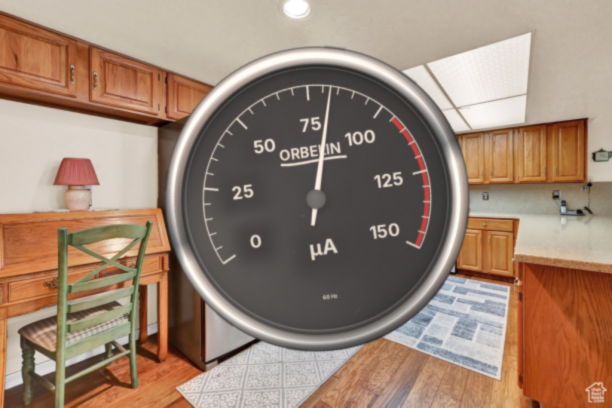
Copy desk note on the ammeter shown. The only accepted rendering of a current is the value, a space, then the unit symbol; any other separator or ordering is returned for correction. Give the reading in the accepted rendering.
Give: 82.5 µA
